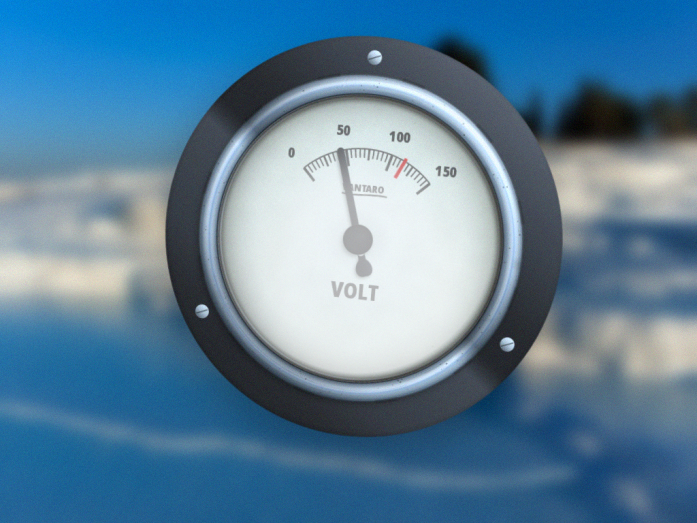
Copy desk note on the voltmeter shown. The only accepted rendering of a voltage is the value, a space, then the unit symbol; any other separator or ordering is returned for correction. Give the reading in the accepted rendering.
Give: 45 V
